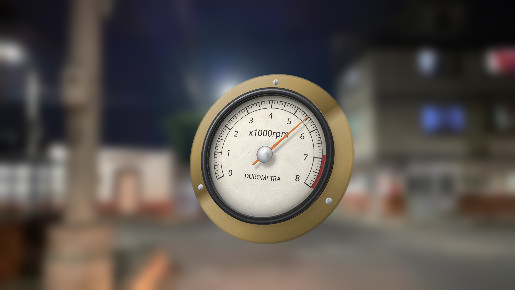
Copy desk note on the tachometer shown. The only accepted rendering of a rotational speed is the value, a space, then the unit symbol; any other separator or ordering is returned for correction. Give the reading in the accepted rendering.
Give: 5500 rpm
